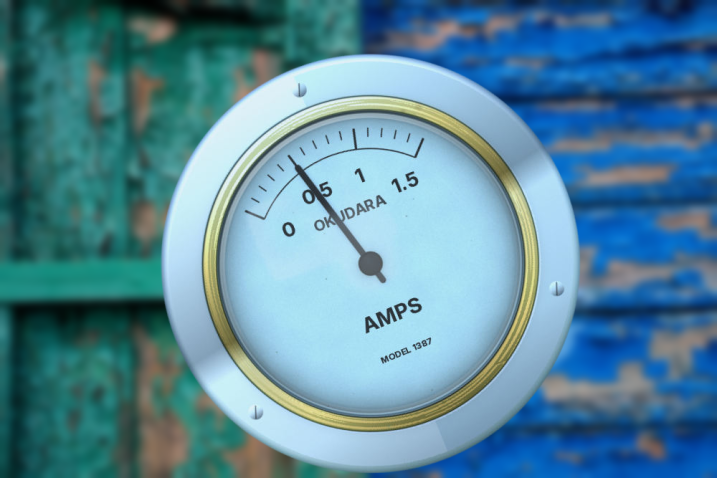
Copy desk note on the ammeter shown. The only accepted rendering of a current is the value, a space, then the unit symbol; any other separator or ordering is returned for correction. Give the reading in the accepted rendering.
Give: 0.5 A
